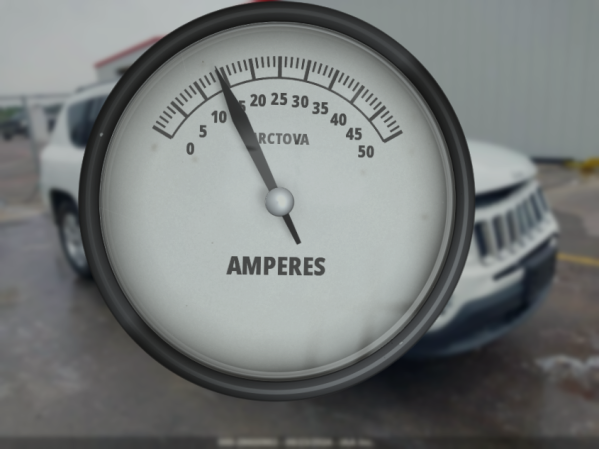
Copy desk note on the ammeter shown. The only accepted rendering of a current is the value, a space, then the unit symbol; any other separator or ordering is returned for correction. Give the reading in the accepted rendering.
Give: 14 A
